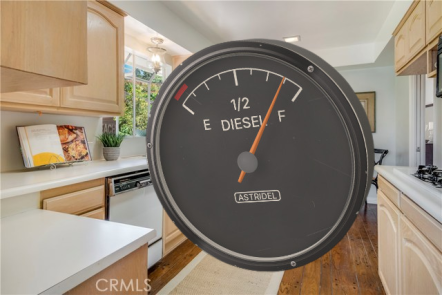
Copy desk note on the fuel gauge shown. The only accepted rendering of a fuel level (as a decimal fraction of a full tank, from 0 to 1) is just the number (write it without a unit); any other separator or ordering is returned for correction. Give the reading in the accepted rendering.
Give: 0.875
